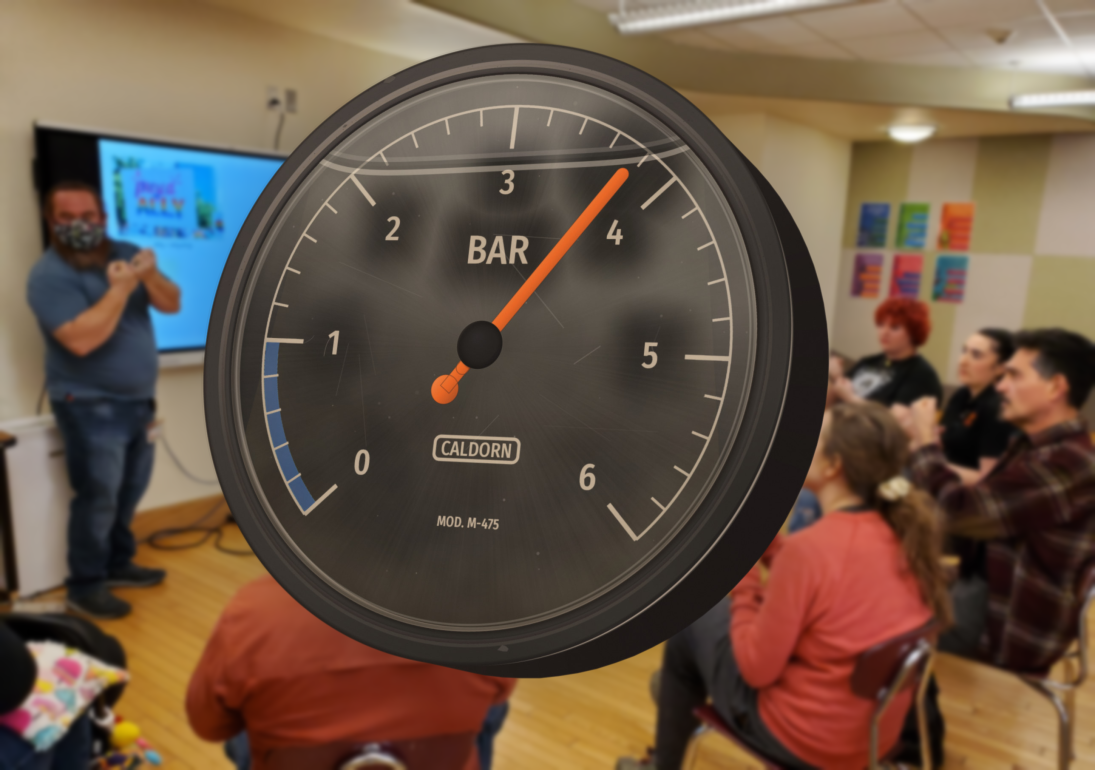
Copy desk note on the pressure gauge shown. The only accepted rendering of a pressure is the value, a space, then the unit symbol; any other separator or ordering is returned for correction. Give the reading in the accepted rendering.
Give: 3.8 bar
